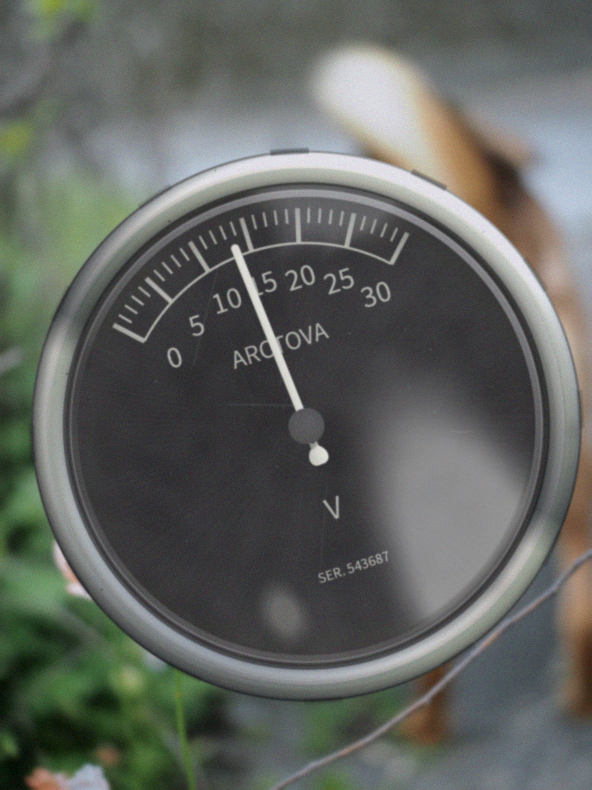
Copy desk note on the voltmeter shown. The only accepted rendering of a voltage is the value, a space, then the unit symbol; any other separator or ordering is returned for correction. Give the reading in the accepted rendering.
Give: 13.5 V
